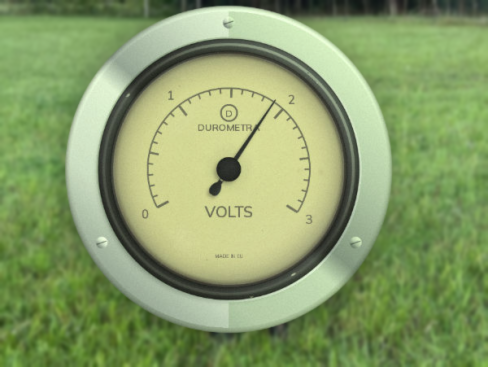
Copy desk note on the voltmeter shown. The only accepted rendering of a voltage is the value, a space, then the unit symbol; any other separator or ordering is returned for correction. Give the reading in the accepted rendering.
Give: 1.9 V
